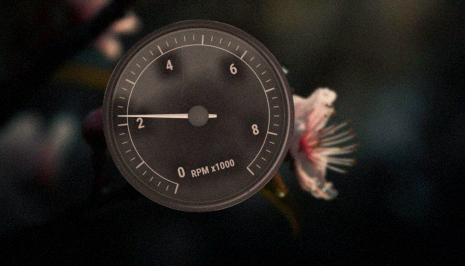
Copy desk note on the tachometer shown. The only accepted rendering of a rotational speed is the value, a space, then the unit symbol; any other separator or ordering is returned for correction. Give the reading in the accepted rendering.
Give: 2200 rpm
